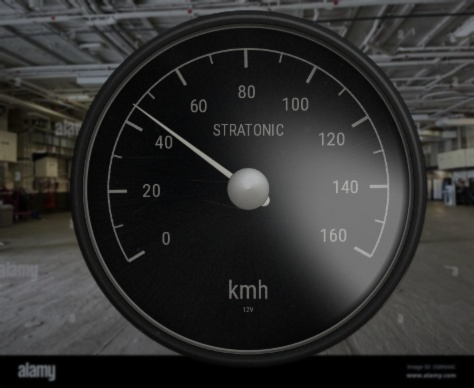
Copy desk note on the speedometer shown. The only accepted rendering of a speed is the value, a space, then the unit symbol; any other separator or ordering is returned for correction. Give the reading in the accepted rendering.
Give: 45 km/h
